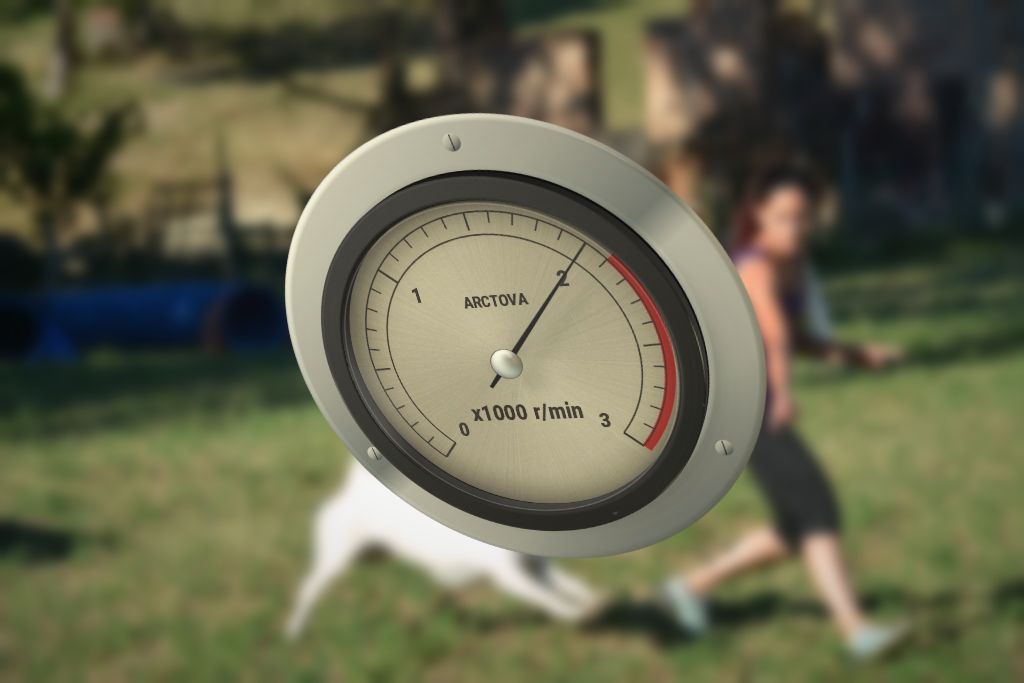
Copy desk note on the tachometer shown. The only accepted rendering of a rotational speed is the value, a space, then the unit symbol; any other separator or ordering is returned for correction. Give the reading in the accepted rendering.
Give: 2000 rpm
